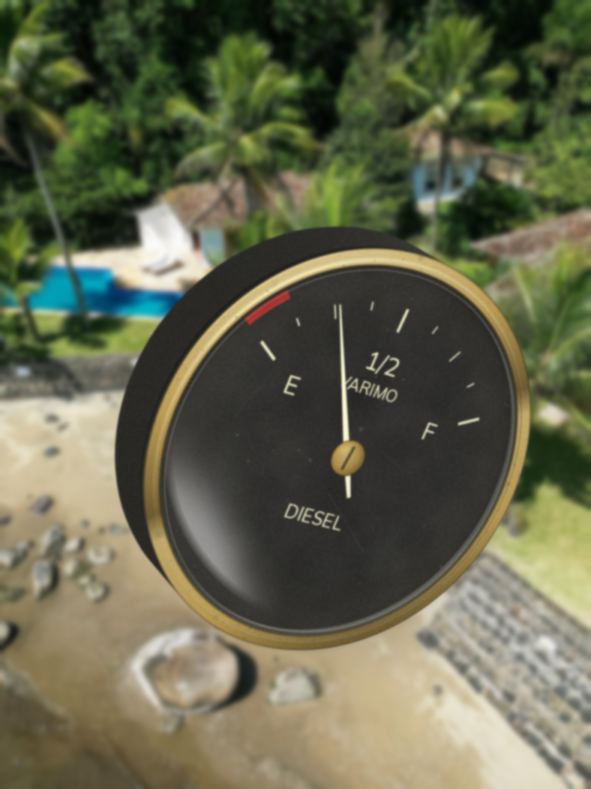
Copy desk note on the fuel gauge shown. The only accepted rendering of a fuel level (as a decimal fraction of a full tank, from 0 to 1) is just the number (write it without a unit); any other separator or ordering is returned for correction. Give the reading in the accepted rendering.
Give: 0.25
